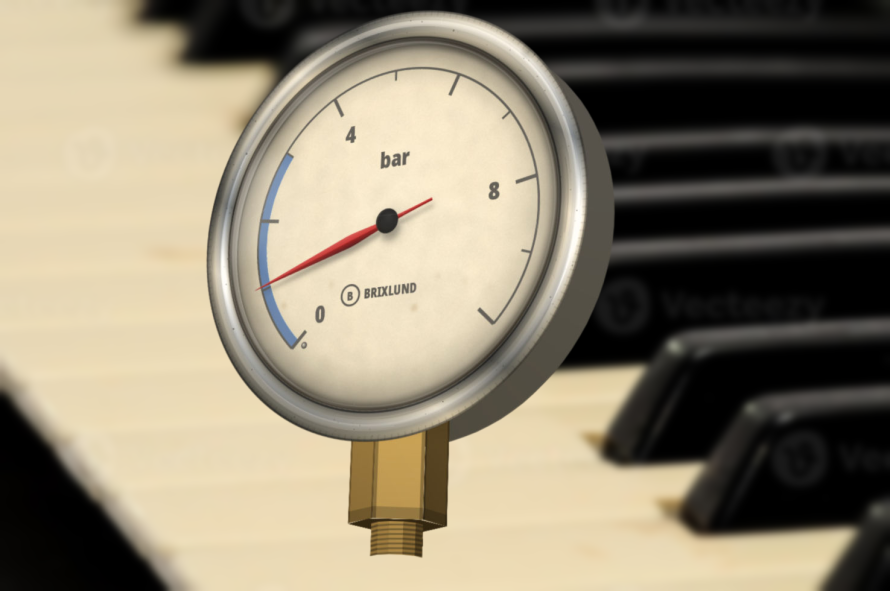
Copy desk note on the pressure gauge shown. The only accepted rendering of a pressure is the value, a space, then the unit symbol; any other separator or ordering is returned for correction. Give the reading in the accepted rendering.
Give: 1 bar
